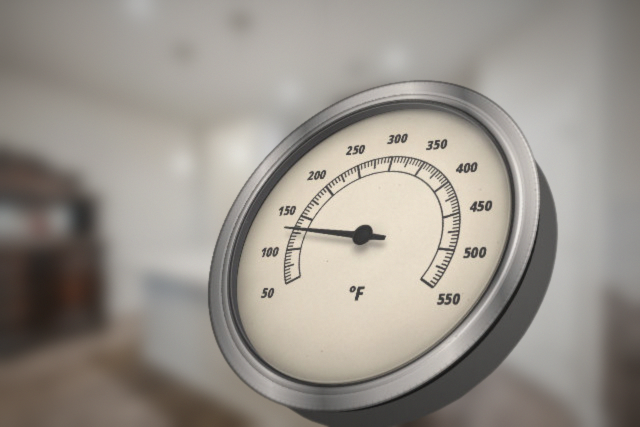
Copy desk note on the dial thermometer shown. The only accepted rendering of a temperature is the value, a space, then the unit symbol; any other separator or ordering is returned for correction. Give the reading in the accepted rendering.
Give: 125 °F
